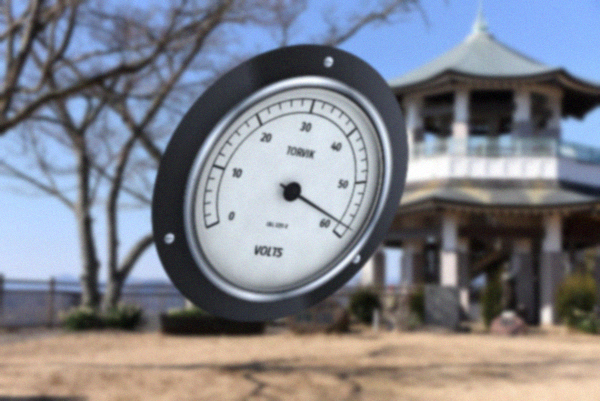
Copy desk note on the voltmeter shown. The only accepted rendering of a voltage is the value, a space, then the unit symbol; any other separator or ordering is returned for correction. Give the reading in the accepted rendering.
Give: 58 V
